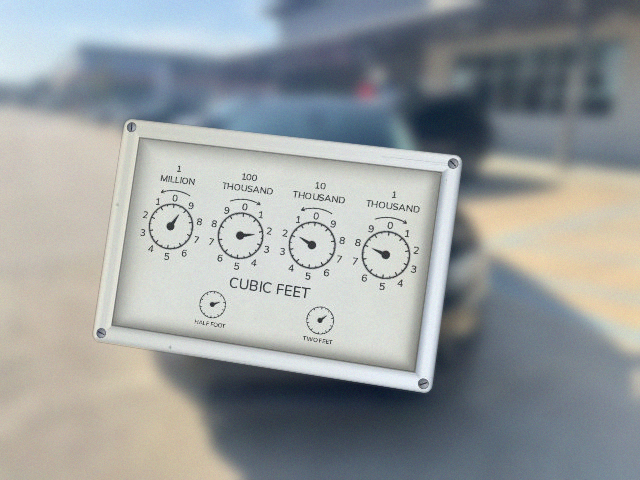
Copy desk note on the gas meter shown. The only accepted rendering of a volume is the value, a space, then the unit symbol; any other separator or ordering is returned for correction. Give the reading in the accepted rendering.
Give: 921800 ft³
